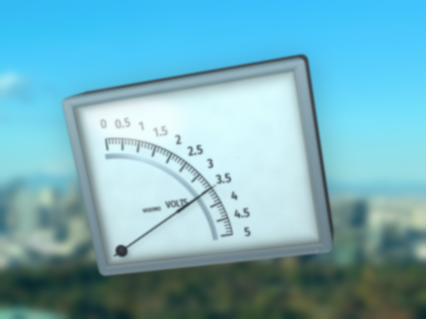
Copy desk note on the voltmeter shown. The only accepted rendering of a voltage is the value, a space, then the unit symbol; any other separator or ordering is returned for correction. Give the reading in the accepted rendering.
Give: 3.5 V
